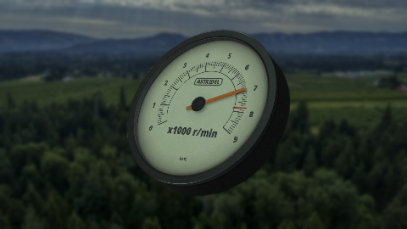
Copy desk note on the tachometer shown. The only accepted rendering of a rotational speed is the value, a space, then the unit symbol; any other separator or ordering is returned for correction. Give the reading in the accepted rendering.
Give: 7000 rpm
